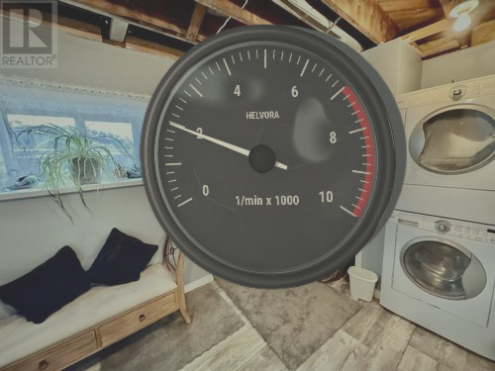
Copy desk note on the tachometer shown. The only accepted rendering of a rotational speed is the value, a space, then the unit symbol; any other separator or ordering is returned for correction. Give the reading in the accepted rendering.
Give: 2000 rpm
